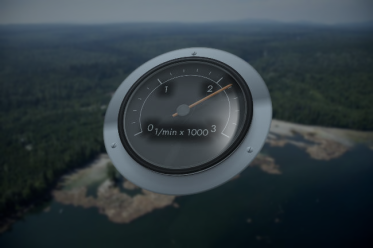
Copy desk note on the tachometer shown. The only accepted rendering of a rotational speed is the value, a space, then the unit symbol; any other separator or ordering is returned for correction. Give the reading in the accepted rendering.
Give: 2200 rpm
